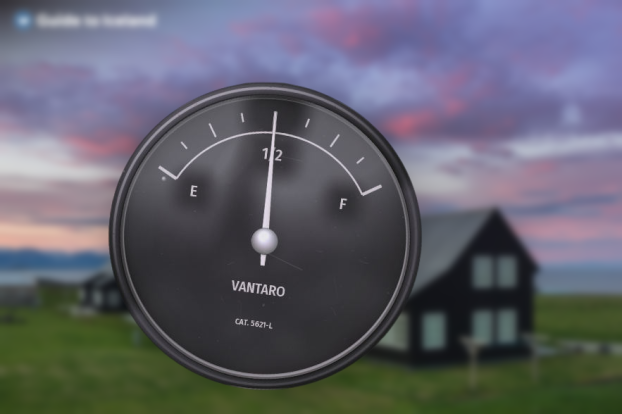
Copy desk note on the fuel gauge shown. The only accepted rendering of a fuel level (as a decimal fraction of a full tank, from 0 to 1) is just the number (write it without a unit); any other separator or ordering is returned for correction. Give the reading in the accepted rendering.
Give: 0.5
